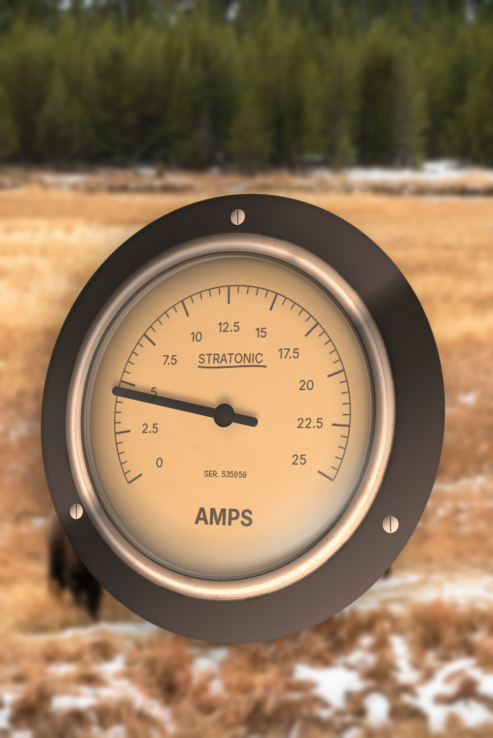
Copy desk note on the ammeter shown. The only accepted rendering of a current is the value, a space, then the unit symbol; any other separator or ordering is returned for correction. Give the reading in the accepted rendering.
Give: 4.5 A
